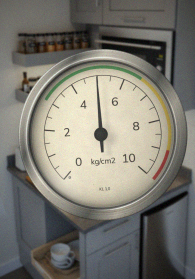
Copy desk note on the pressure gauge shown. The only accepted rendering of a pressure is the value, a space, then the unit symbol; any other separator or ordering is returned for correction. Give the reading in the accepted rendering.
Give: 5 kg/cm²
